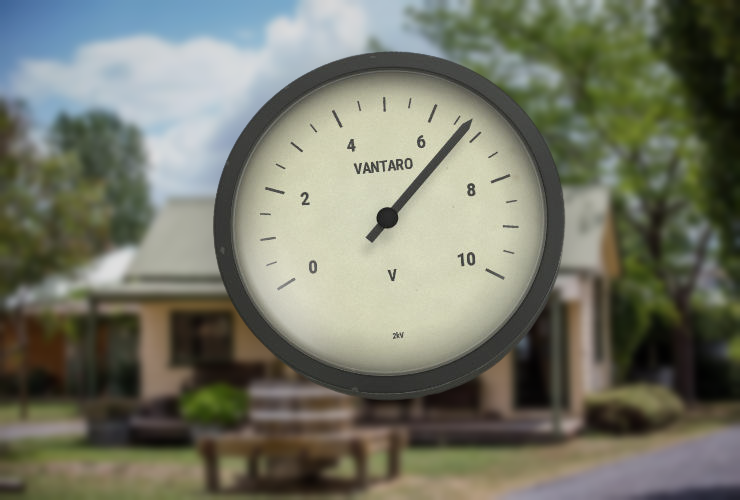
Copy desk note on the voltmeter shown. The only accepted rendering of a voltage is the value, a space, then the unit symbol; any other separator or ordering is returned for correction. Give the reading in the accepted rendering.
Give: 6.75 V
